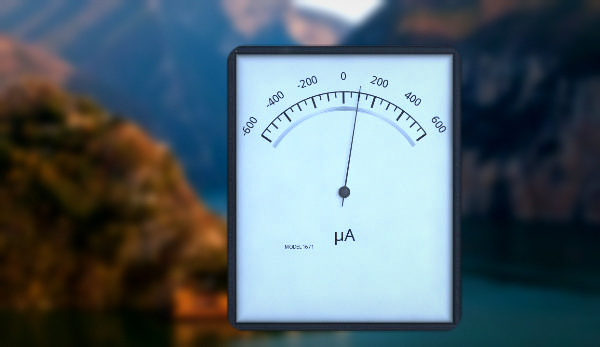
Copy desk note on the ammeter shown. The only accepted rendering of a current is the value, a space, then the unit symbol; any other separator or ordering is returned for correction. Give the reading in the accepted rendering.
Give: 100 µA
